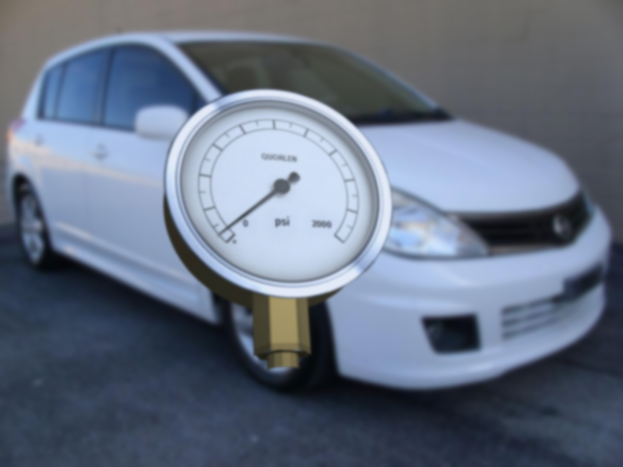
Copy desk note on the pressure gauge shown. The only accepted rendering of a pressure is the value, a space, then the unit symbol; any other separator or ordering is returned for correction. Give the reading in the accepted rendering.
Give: 50 psi
